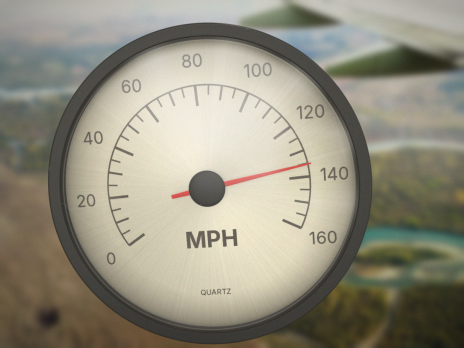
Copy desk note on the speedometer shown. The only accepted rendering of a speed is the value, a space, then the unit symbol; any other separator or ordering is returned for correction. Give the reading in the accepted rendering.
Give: 135 mph
